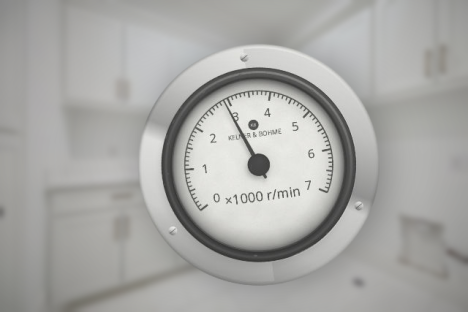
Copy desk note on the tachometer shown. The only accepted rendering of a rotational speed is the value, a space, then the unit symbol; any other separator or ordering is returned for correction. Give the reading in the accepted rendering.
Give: 2900 rpm
